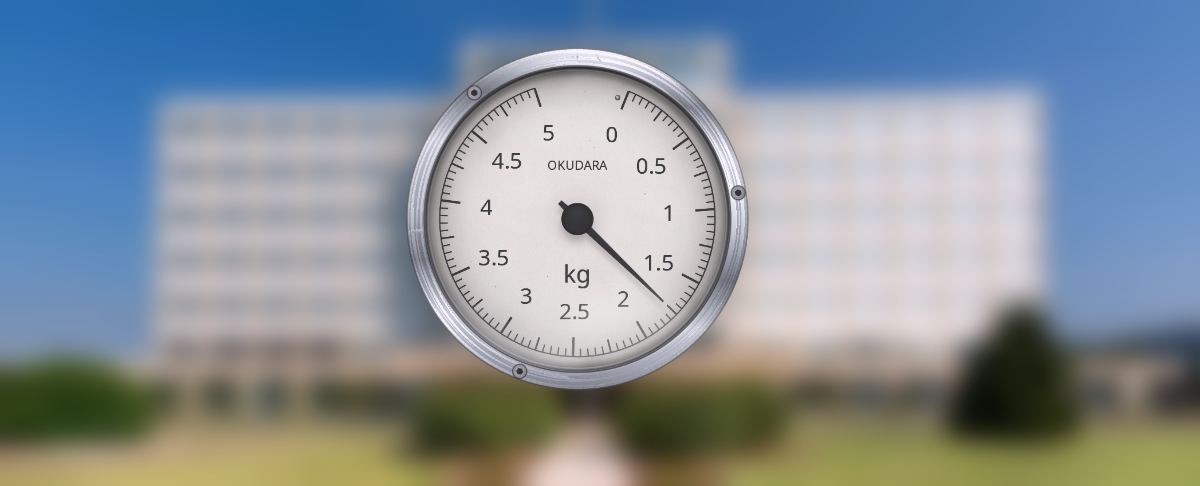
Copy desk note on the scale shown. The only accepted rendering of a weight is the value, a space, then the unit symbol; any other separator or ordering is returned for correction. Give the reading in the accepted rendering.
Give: 1.75 kg
